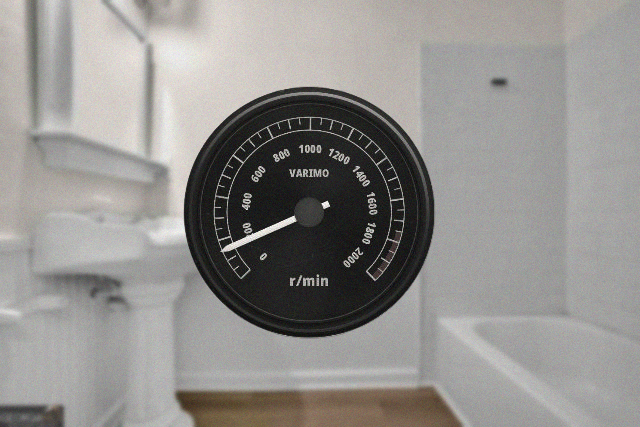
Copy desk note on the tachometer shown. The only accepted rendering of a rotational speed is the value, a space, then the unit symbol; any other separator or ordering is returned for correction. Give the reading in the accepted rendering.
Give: 150 rpm
